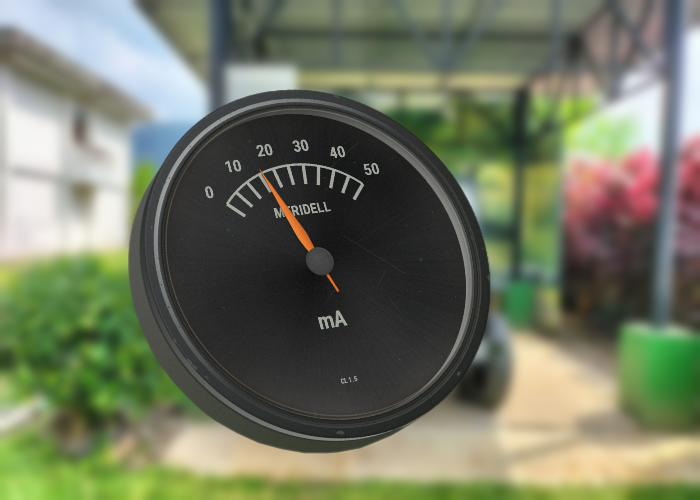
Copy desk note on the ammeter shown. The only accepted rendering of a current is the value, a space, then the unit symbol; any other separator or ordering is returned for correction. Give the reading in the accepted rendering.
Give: 15 mA
